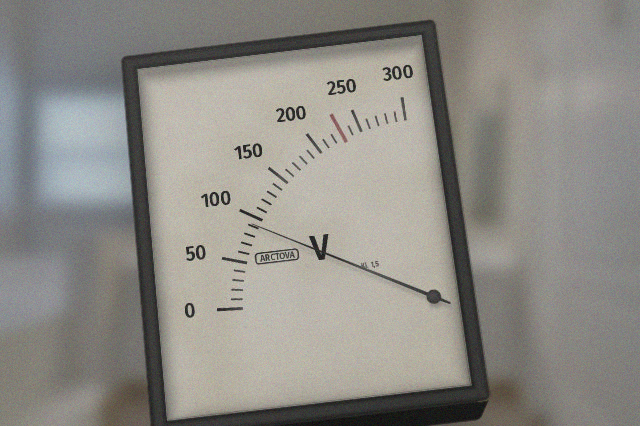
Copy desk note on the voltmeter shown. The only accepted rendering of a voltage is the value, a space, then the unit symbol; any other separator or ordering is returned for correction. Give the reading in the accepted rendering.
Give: 90 V
